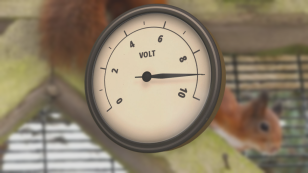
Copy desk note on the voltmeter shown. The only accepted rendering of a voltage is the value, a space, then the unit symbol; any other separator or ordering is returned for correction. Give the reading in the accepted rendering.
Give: 9 V
